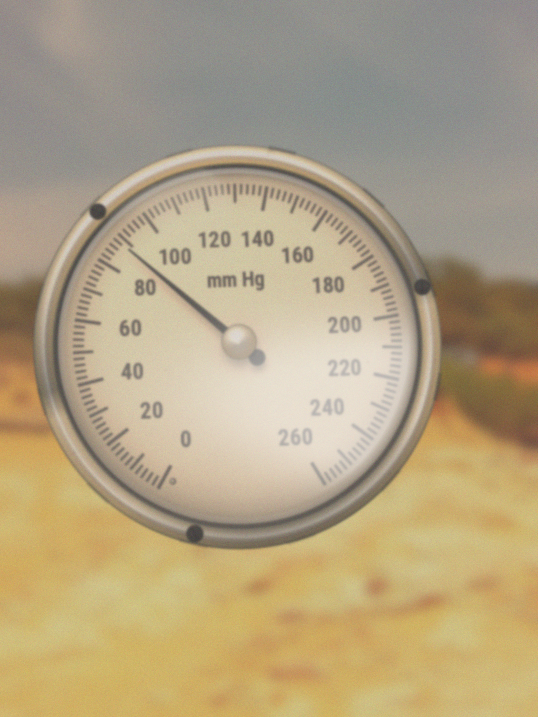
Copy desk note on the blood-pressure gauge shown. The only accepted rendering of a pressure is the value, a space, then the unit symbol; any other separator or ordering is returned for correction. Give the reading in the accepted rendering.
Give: 88 mmHg
